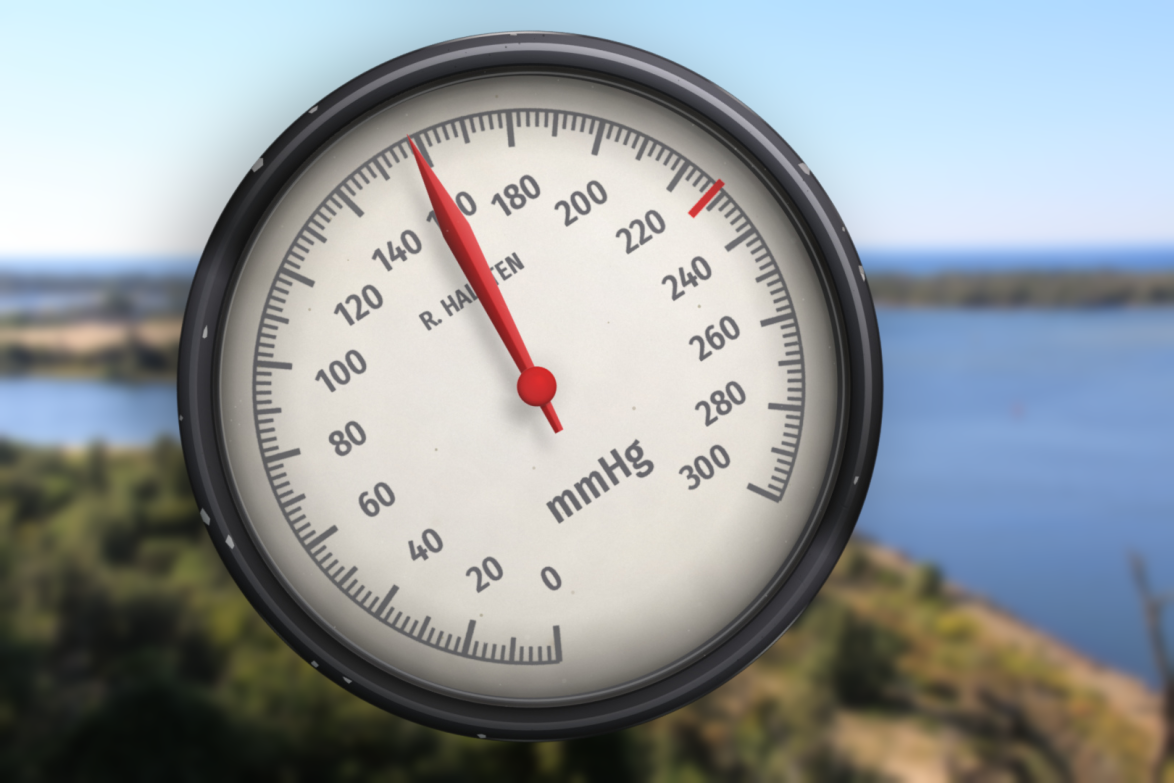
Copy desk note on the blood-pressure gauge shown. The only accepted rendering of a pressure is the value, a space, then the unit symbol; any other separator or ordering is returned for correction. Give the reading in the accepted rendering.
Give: 158 mmHg
